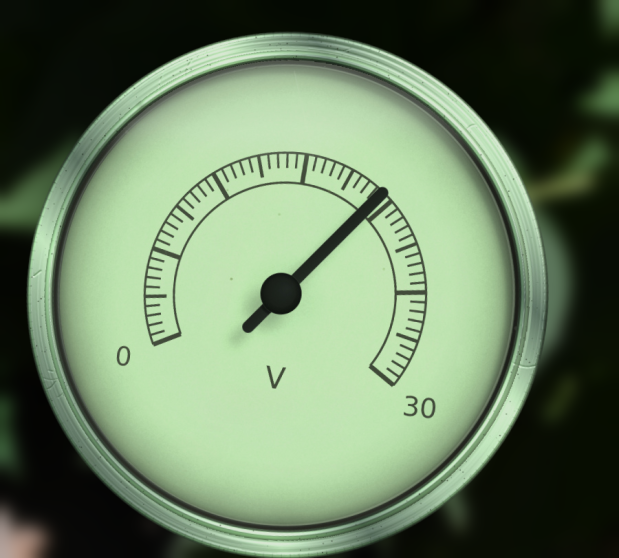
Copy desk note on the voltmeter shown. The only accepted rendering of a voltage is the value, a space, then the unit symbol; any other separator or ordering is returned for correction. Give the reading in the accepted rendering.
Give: 19.5 V
